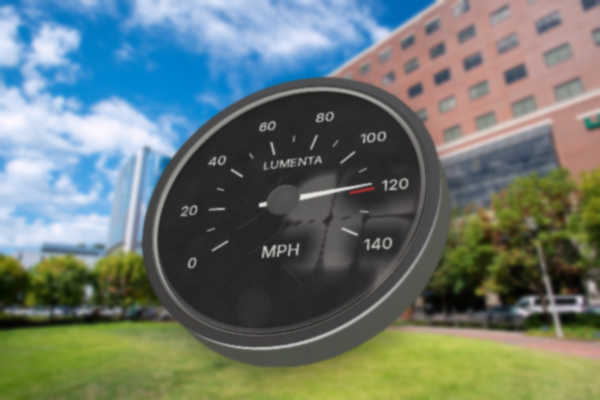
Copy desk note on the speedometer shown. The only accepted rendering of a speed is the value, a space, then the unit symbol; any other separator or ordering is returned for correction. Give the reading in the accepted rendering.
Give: 120 mph
